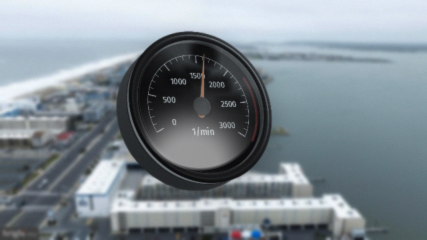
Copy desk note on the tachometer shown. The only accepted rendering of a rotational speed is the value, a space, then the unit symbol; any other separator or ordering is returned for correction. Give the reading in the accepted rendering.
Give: 1600 rpm
